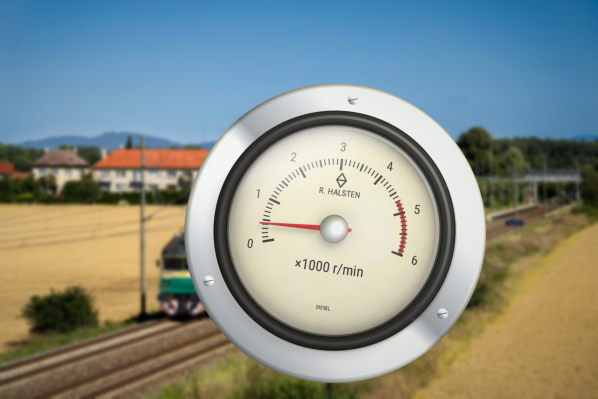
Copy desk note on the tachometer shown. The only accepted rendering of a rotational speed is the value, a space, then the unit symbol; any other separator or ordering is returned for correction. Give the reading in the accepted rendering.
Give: 400 rpm
